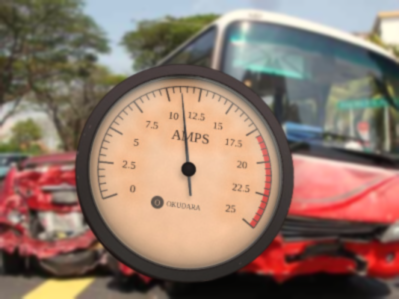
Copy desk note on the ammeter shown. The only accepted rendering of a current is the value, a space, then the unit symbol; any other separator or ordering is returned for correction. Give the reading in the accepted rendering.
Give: 11 A
